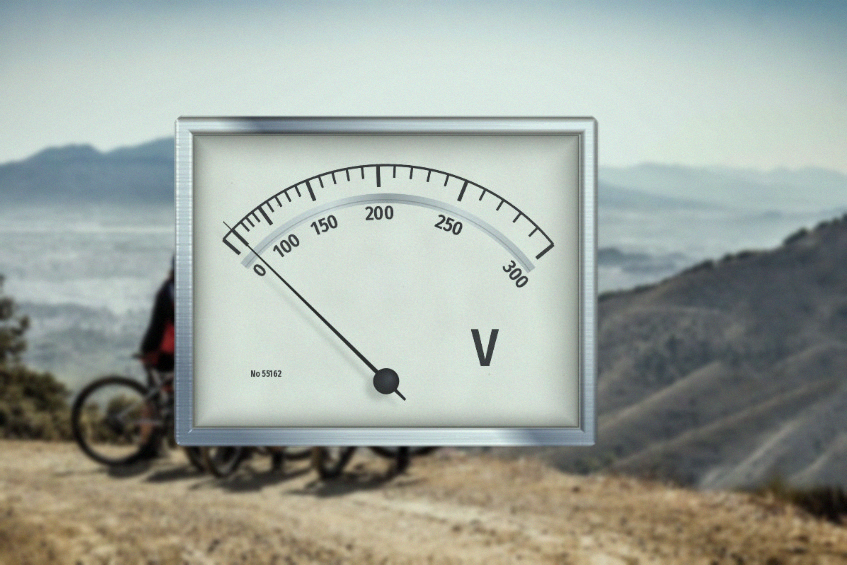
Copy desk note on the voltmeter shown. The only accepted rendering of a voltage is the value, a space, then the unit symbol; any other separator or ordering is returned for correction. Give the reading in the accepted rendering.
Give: 50 V
